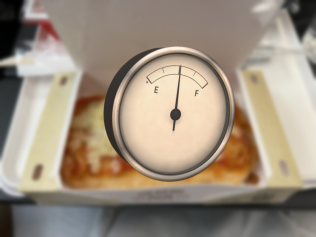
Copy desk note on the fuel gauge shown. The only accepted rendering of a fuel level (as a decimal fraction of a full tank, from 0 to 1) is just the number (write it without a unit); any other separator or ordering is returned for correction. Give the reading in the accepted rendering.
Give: 0.5
